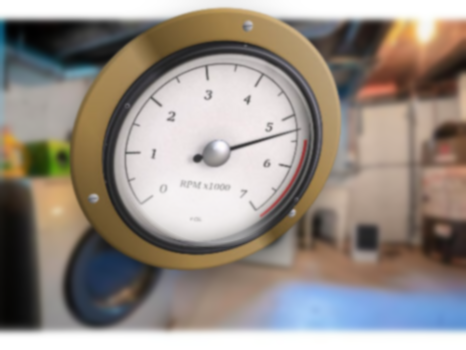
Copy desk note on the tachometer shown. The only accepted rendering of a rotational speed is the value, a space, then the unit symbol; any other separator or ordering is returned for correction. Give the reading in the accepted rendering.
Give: 5250 rpm
